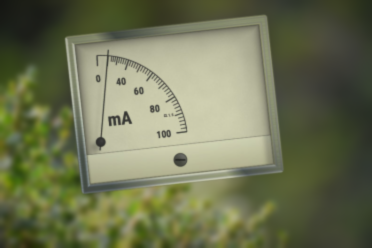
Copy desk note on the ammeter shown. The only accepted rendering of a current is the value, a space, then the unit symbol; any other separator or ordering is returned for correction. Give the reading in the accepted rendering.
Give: 20 mA
